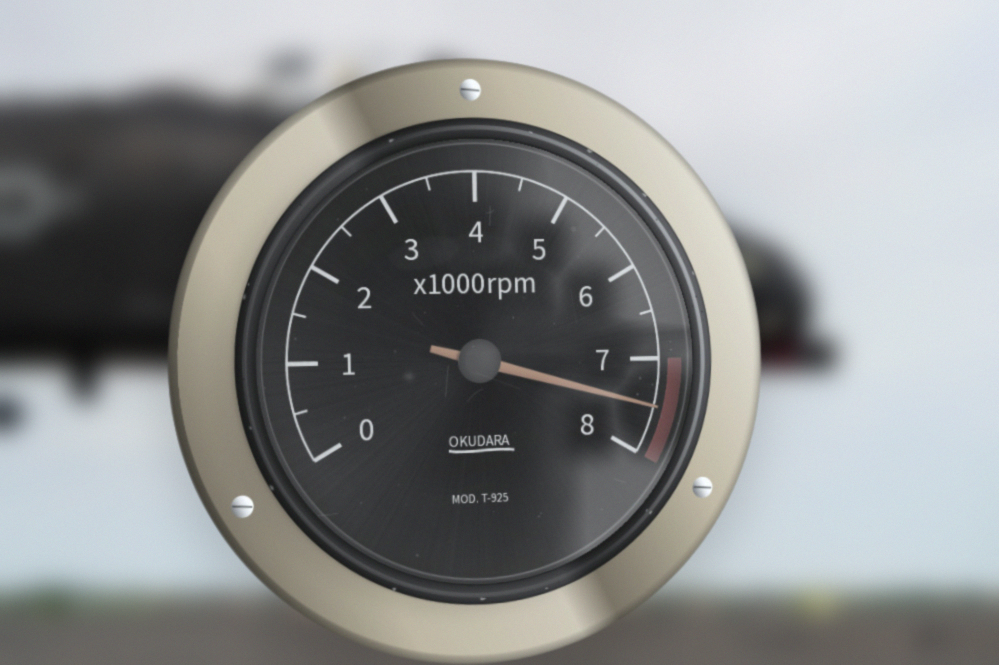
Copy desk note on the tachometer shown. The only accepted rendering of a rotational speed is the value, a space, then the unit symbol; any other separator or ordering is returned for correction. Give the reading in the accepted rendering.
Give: 7500 rpm
